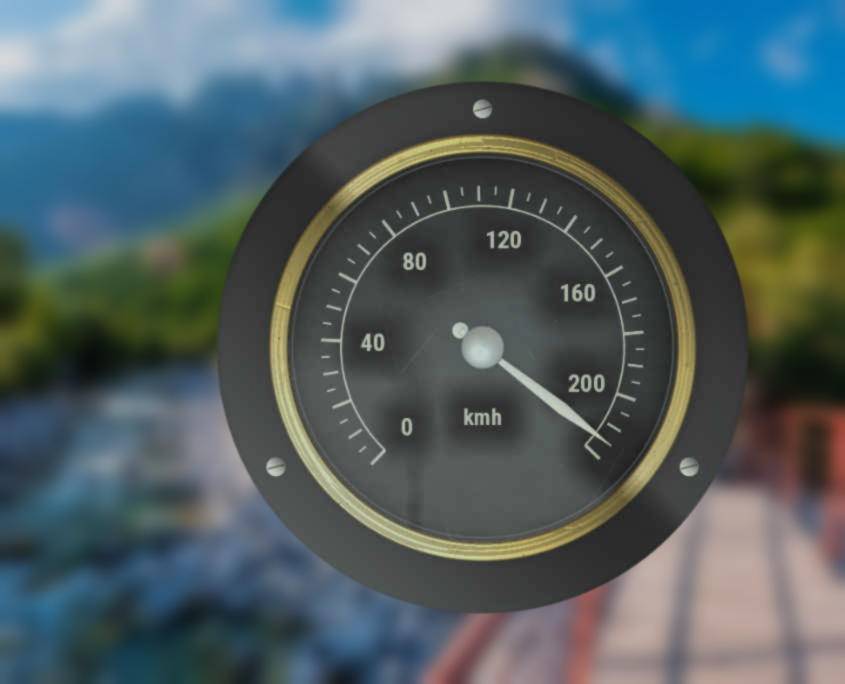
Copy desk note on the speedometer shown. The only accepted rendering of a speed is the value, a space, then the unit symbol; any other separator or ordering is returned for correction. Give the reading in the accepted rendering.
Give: 215 km/h
